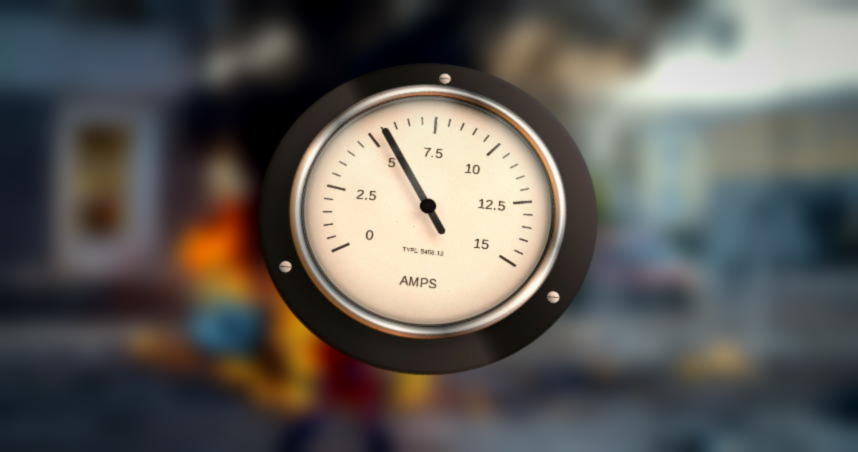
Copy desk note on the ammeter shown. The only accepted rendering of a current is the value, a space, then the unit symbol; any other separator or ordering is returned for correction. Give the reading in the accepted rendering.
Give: 5.5 A
